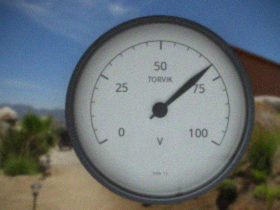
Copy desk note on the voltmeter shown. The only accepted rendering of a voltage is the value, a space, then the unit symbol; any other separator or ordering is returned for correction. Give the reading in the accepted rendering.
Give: 70 V
